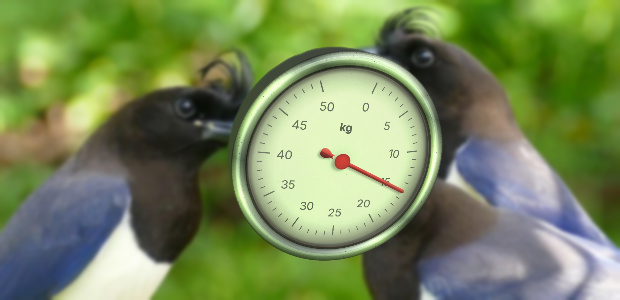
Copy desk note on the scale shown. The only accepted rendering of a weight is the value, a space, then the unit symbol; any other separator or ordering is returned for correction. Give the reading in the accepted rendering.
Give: 15 kg
